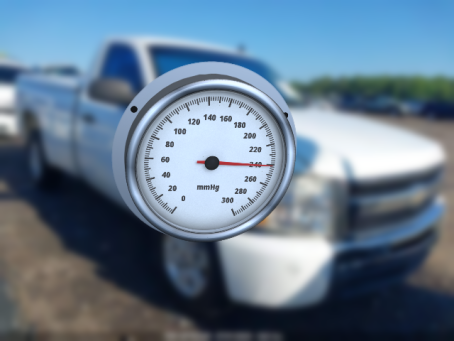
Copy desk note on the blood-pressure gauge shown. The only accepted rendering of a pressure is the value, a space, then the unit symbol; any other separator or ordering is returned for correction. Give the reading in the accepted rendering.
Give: 240 mmHg
